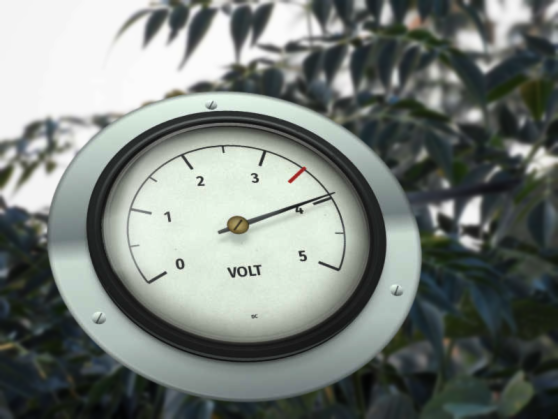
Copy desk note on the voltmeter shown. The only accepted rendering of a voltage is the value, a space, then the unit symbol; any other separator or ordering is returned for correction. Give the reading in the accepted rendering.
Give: 4 V
